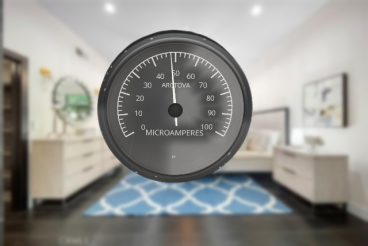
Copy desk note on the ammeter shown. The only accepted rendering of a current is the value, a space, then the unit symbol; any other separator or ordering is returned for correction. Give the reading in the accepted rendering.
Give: 48 µA
